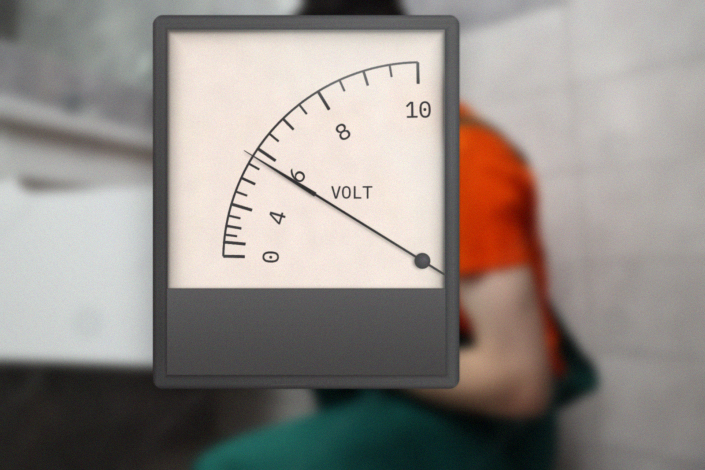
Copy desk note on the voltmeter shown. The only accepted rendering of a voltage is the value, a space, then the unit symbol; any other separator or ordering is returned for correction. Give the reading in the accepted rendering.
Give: 5.75 V
